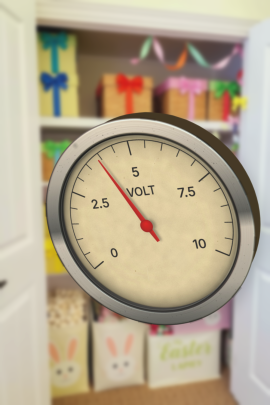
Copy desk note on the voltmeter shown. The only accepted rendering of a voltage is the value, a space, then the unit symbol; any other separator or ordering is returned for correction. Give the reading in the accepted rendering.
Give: 4 V
